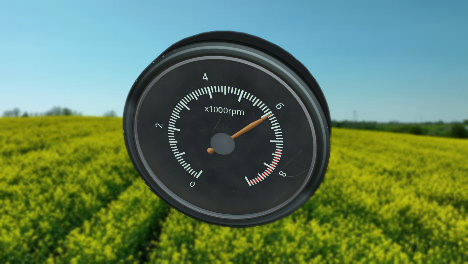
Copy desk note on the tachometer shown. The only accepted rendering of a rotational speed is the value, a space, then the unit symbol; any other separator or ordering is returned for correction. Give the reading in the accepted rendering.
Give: 6000 rpm
